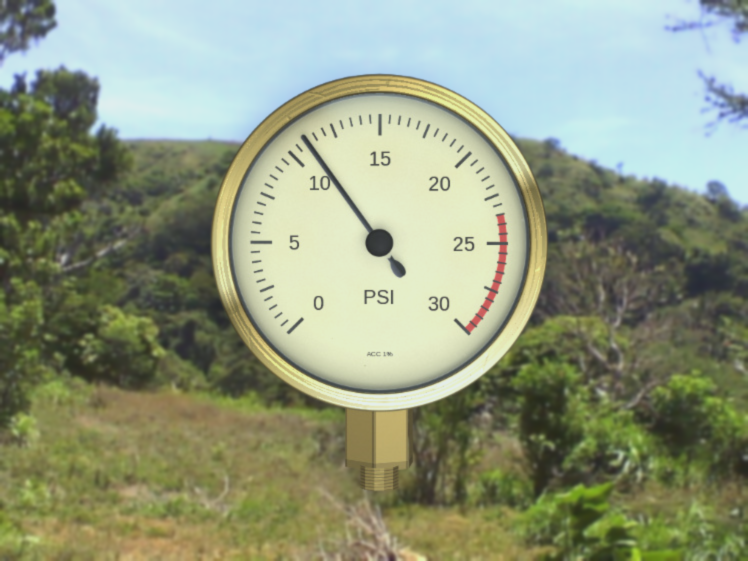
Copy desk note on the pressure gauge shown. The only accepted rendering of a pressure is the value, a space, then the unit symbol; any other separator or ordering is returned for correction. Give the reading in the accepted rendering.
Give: 11 psi
